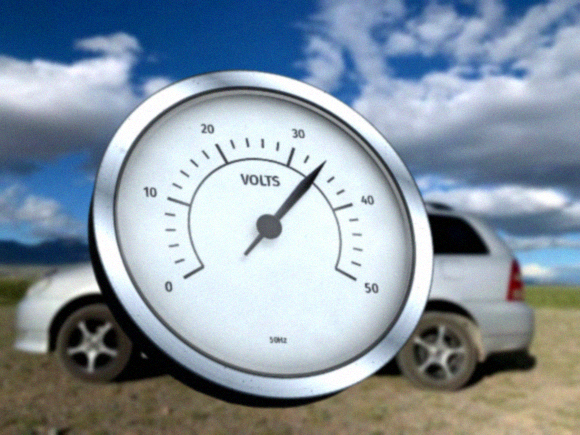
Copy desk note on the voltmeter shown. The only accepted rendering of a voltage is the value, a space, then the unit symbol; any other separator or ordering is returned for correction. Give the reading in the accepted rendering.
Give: 34 V
